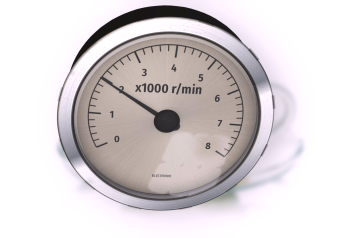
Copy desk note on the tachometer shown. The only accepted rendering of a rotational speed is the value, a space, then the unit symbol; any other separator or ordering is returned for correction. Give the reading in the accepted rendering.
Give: 2000 rpm
